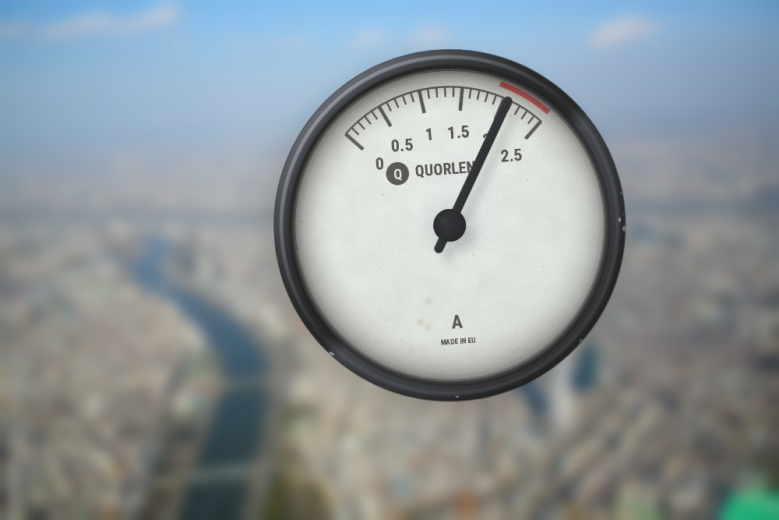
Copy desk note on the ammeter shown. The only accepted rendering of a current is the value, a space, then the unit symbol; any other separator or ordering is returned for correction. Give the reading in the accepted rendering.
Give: 2.05 A
